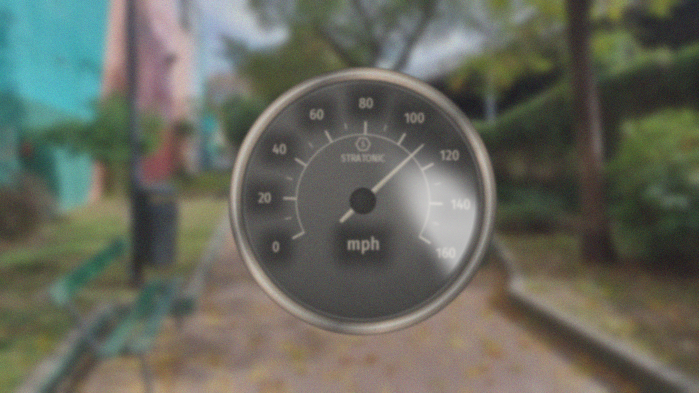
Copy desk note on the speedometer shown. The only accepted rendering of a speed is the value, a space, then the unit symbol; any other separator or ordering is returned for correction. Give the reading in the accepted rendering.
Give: 110 mph
